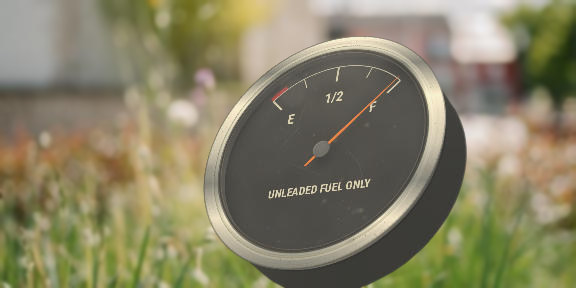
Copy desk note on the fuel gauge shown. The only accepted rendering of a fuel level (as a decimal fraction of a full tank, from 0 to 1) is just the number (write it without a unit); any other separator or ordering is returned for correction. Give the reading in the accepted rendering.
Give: 1
